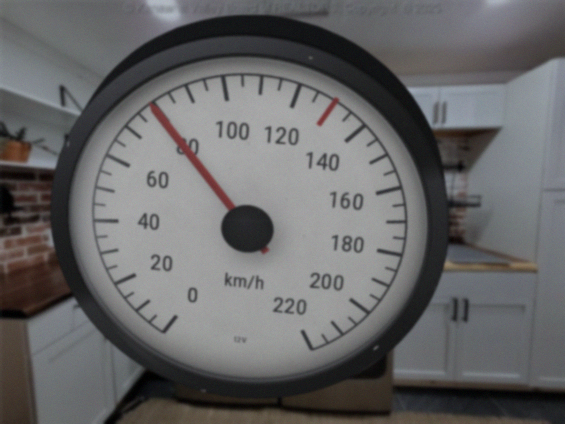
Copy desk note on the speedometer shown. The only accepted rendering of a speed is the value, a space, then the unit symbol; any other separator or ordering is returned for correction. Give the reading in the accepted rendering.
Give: 80 km/h
